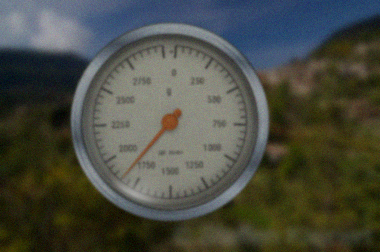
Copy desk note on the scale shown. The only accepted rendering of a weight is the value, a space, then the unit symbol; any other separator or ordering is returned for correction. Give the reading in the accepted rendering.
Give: 1850 g
